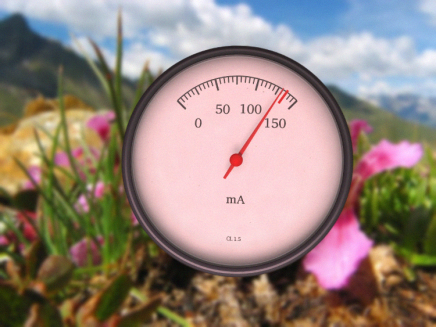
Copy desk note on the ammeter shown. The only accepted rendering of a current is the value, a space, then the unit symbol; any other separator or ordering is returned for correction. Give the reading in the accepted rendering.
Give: 130 mA
